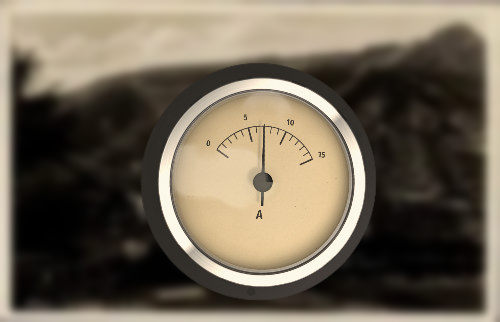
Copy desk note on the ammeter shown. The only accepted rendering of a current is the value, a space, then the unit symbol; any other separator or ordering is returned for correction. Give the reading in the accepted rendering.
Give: 7 A
